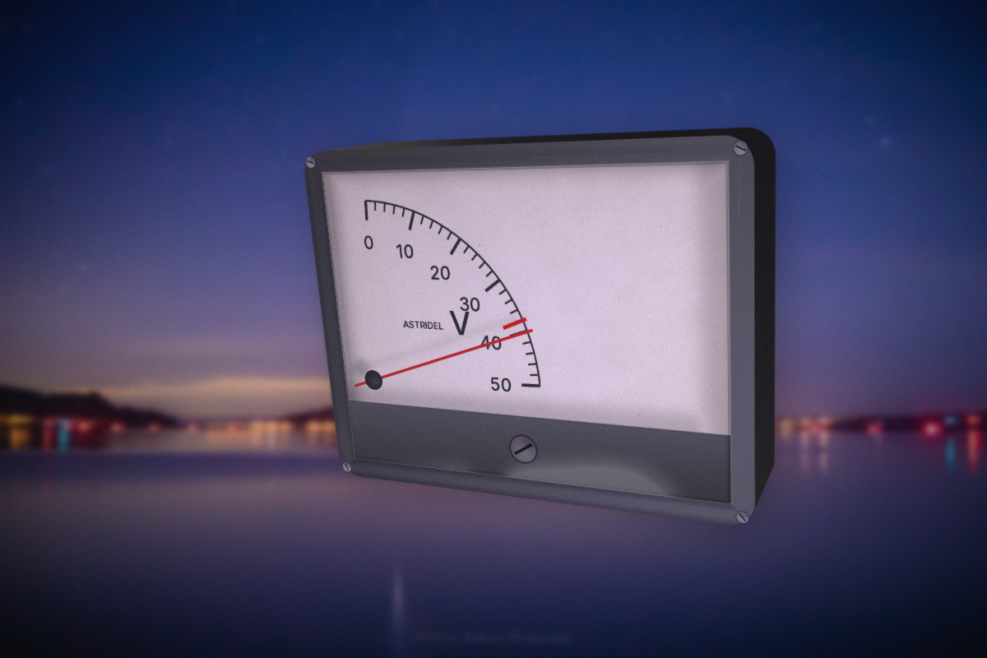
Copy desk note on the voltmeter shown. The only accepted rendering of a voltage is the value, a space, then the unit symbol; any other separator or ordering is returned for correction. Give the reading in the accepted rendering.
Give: 40 V
